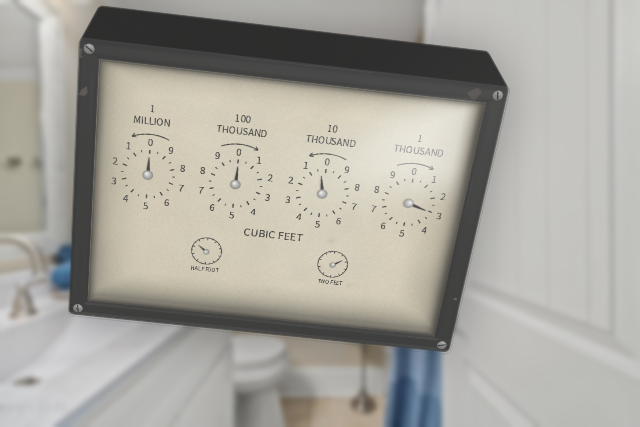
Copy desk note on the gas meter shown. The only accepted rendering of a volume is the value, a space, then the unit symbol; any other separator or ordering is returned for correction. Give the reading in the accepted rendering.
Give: 300 ft³
